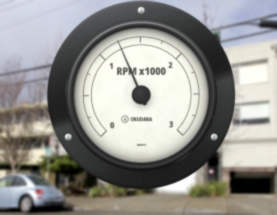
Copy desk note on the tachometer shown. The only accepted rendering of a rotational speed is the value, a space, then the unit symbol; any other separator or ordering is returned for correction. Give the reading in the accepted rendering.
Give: 1250 rpm
